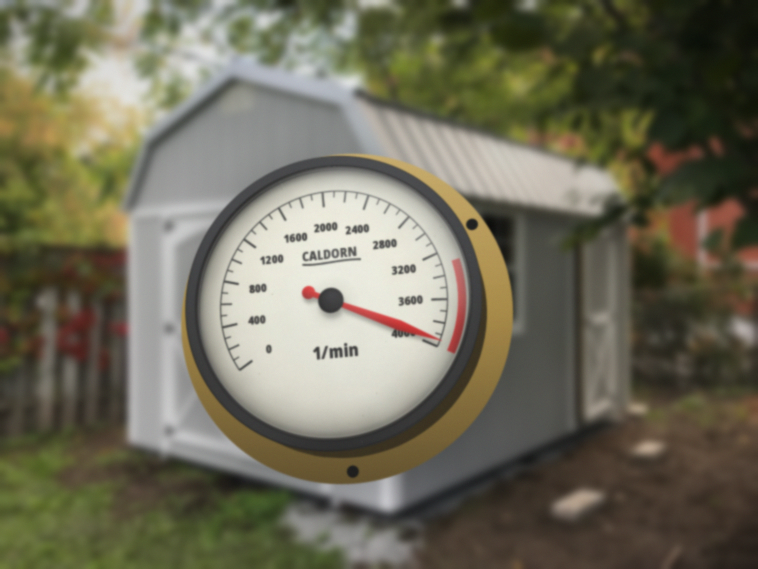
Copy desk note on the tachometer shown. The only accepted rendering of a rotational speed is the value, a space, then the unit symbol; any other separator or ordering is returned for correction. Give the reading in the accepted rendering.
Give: 3950 rpm
